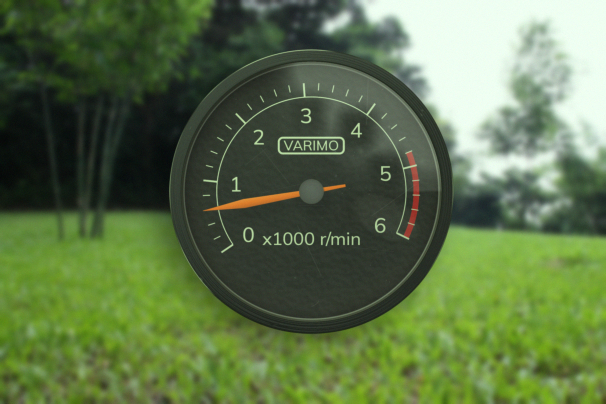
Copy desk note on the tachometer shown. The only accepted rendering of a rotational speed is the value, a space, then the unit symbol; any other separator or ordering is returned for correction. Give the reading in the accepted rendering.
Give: 600 rpm
